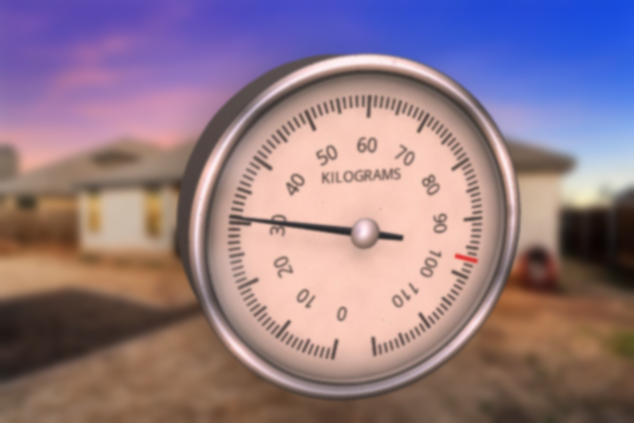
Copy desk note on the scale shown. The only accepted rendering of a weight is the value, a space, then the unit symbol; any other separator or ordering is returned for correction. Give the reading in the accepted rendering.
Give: 31 kg
